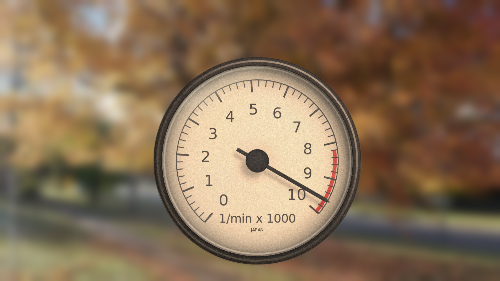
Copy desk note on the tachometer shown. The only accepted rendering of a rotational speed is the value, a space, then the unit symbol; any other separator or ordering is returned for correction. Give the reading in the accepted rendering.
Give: 9600 rpm
